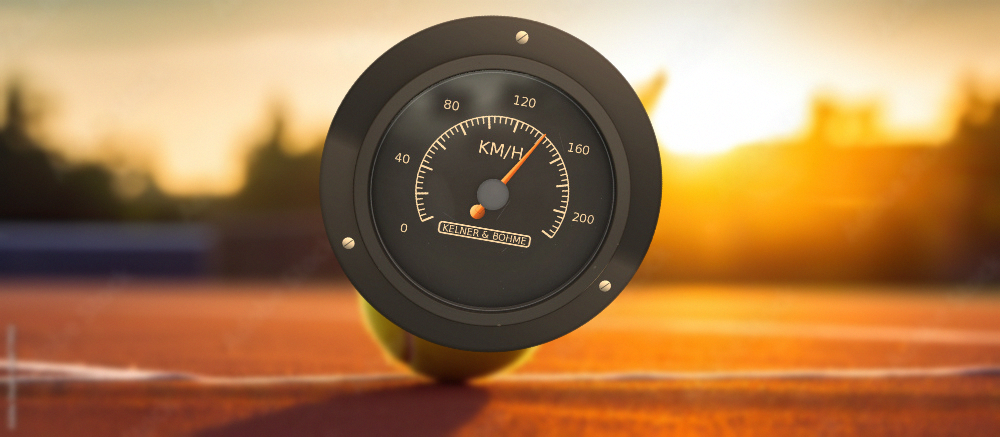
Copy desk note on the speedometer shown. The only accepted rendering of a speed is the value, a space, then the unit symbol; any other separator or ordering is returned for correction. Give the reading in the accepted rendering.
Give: 140 km/h
